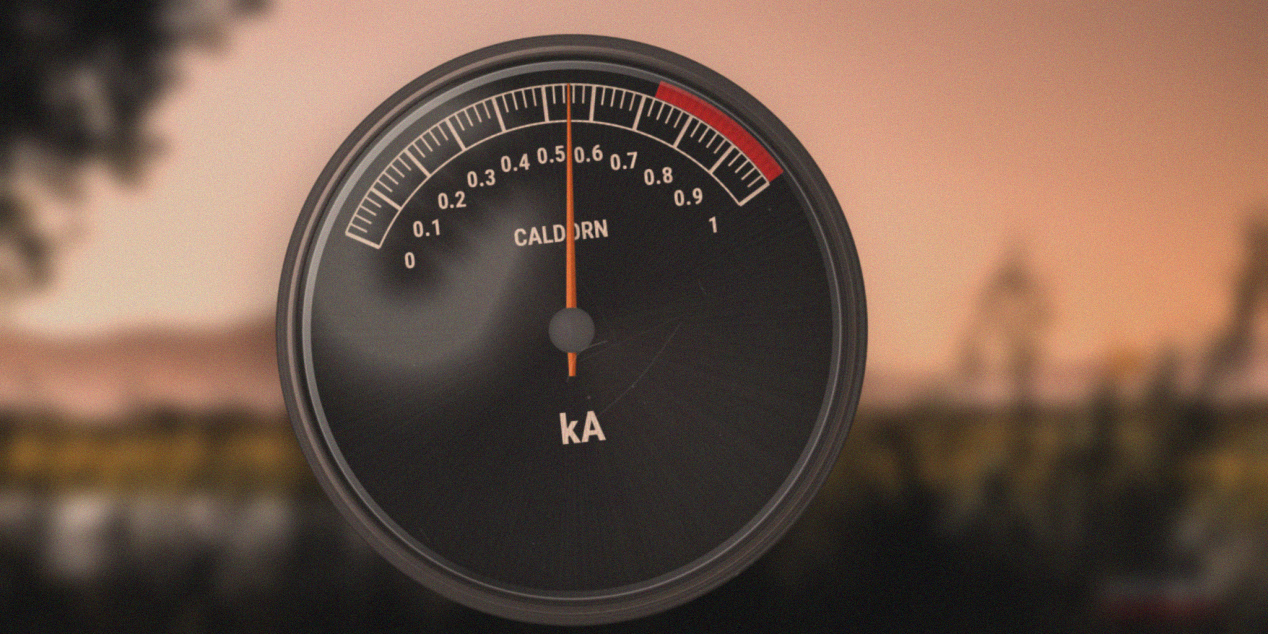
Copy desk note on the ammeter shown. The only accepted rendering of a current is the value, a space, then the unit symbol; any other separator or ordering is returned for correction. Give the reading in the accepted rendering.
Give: 0.55 kA
